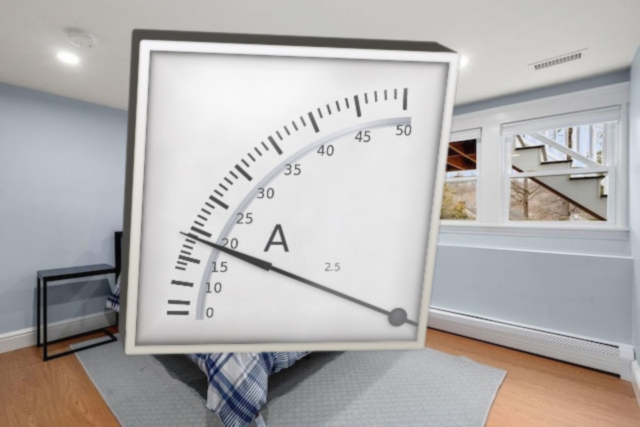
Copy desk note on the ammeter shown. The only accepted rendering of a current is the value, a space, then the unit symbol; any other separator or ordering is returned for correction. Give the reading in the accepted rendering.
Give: 19 A
